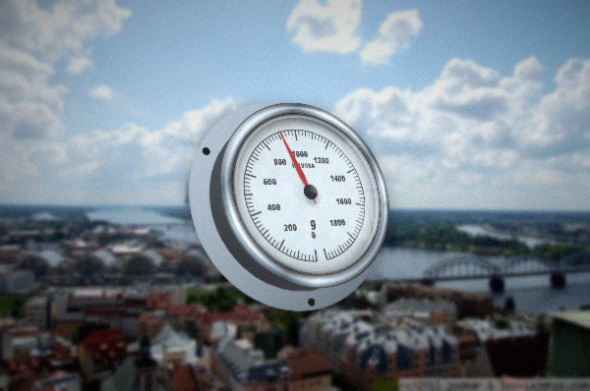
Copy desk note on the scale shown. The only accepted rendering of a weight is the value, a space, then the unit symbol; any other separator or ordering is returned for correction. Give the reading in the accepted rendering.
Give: 900 g
